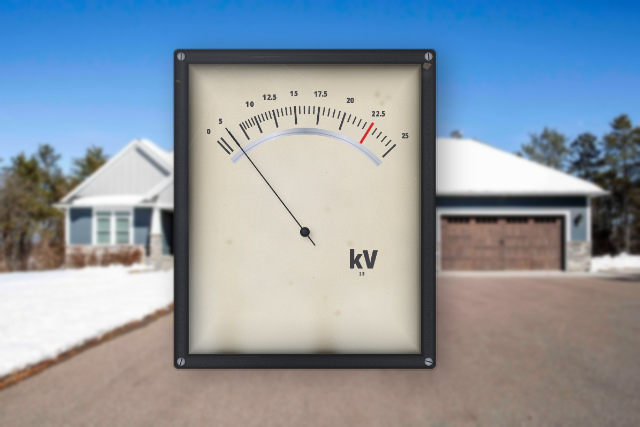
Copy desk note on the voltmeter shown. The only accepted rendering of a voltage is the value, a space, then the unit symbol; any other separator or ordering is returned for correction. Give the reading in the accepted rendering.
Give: 5 kV
